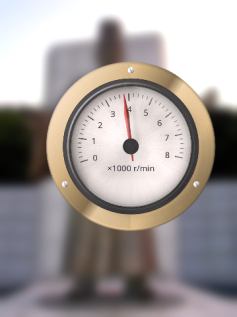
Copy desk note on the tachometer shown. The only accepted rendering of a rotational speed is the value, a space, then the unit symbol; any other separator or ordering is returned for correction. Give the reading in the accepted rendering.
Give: 3800 rpm
